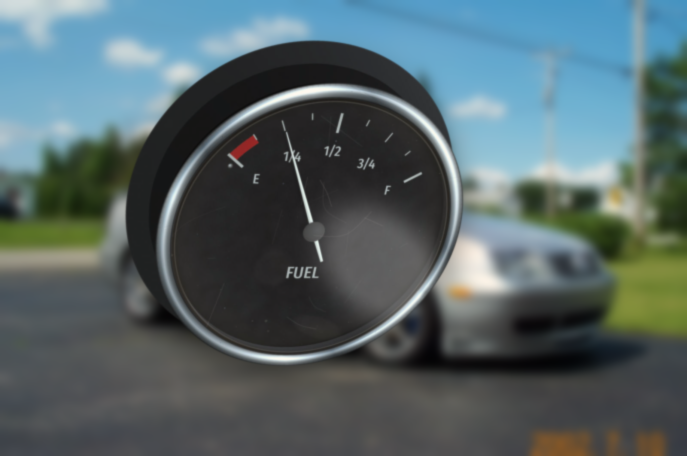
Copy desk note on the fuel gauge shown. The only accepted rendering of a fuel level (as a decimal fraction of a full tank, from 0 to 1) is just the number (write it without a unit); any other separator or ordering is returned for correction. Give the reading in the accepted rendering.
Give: 0.25
